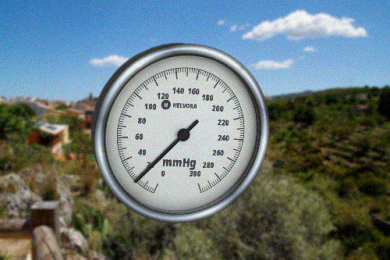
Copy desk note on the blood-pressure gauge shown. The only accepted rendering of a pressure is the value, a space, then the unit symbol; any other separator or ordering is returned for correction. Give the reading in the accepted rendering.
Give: 20 mmHg
